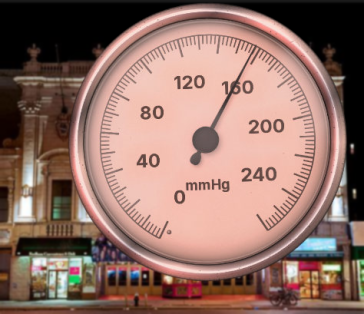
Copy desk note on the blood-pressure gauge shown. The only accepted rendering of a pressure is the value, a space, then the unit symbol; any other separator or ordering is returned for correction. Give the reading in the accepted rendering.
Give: 158 mmHg
